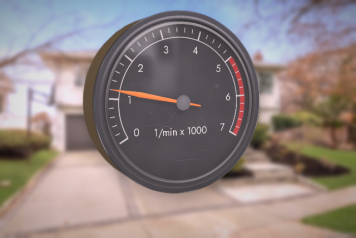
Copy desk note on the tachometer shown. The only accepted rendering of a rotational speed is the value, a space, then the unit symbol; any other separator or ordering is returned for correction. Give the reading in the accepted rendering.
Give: 1200 rpm
